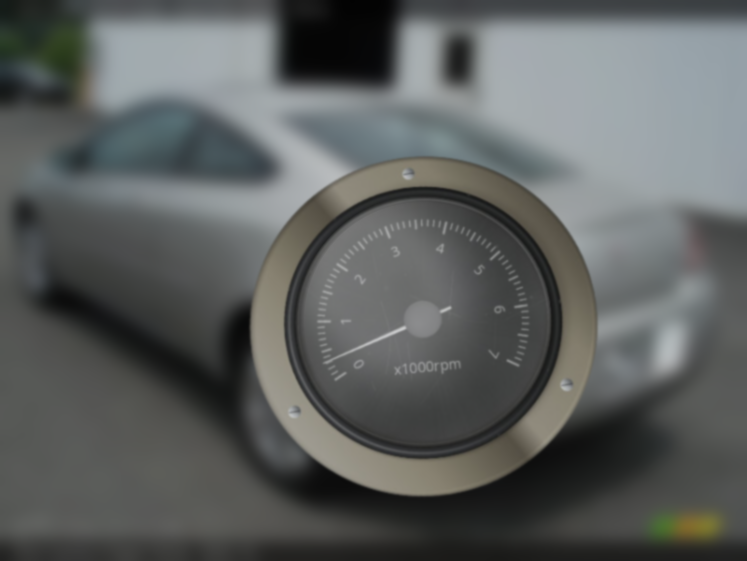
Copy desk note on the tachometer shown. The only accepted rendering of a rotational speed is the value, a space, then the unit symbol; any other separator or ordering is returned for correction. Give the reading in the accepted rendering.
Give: 300 rpm
